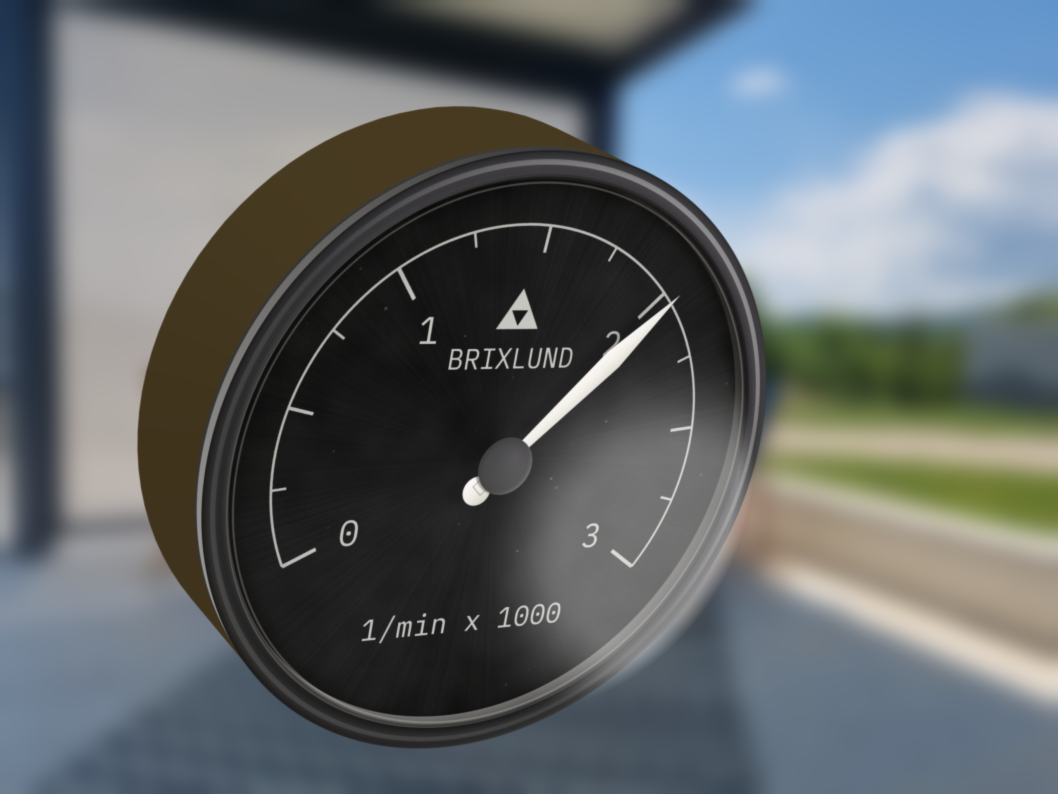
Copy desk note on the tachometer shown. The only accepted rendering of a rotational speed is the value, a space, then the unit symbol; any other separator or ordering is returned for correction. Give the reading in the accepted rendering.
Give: 2000 rpm
